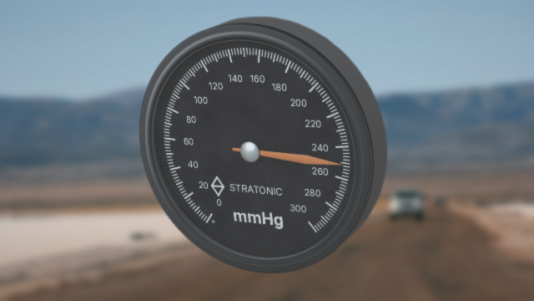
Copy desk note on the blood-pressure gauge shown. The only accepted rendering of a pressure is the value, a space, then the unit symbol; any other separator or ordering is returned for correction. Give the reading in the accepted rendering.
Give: 250 mmHg
